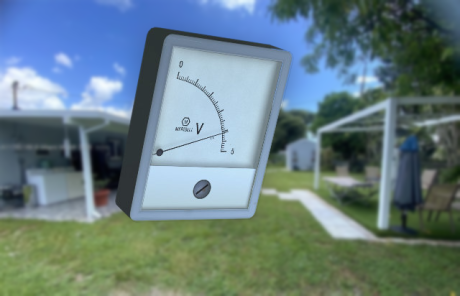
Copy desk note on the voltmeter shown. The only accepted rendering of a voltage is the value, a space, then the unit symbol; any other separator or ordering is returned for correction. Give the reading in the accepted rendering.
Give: 4 V
